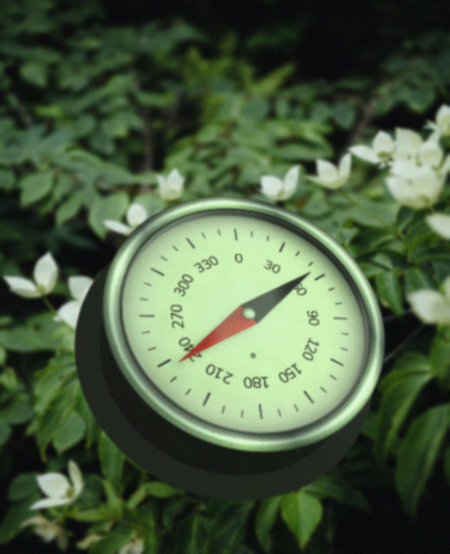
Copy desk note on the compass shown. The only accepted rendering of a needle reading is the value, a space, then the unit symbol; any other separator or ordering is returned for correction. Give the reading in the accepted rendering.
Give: 235 °
